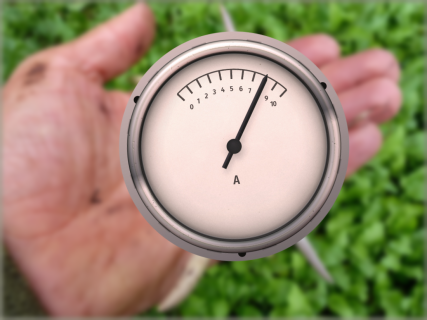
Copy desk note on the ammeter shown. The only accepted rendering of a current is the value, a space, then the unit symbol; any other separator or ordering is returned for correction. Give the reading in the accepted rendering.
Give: 8 A
